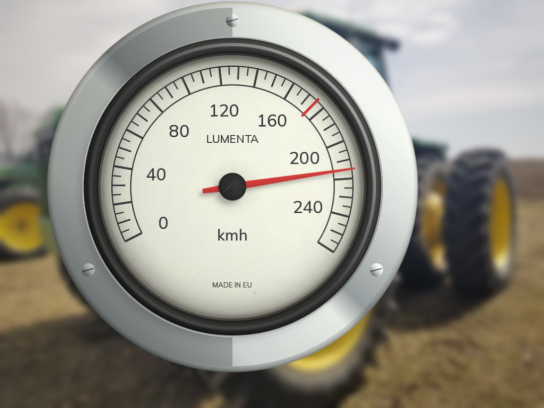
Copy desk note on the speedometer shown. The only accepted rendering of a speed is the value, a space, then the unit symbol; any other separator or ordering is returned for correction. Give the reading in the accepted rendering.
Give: 215 km/h
